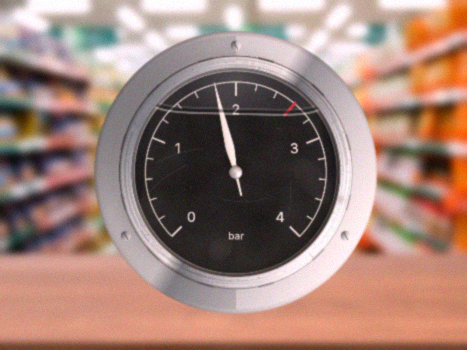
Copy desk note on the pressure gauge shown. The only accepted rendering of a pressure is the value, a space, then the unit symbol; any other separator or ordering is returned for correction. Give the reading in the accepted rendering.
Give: 1.8 bar
